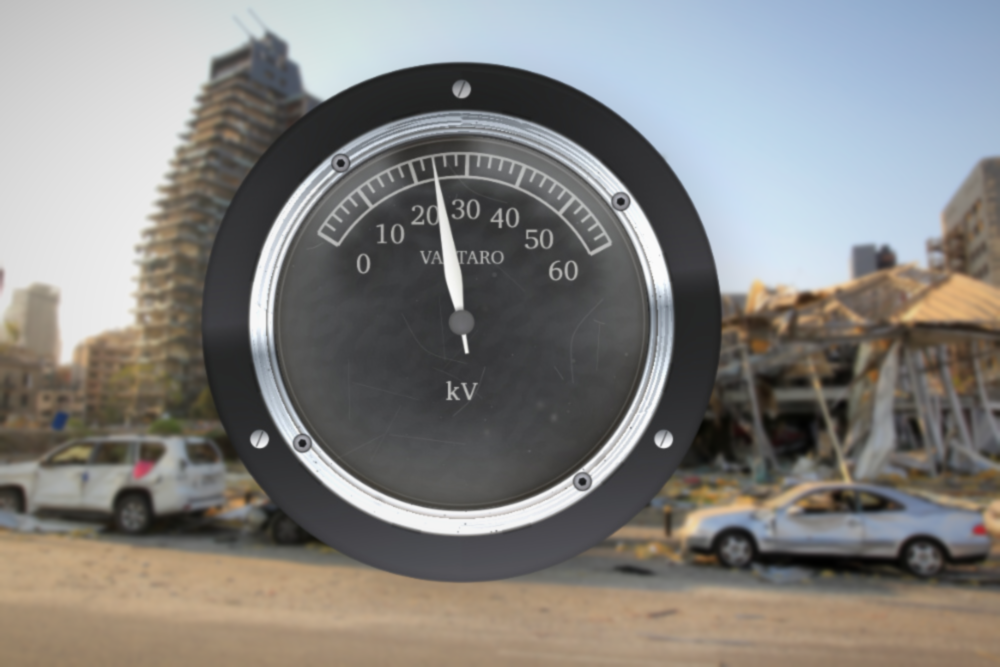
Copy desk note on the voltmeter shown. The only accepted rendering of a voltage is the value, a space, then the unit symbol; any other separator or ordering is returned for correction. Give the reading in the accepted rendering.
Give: 24 kV
